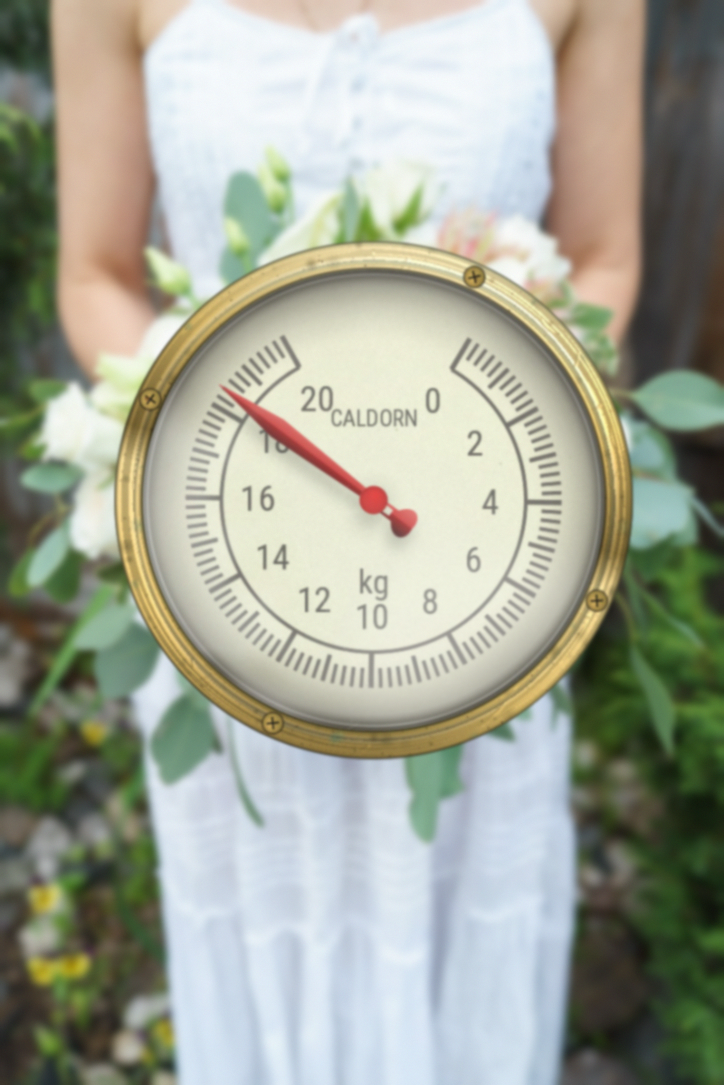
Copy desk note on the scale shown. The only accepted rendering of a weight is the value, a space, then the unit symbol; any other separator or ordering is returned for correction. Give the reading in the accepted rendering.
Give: 18.4 kg
